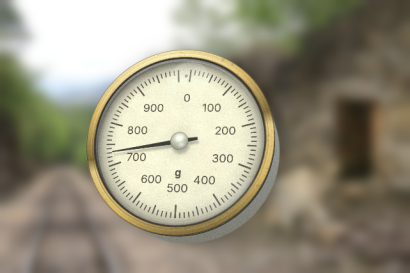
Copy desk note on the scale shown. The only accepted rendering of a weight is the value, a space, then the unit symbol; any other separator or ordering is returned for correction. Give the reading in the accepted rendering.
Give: 730 g
